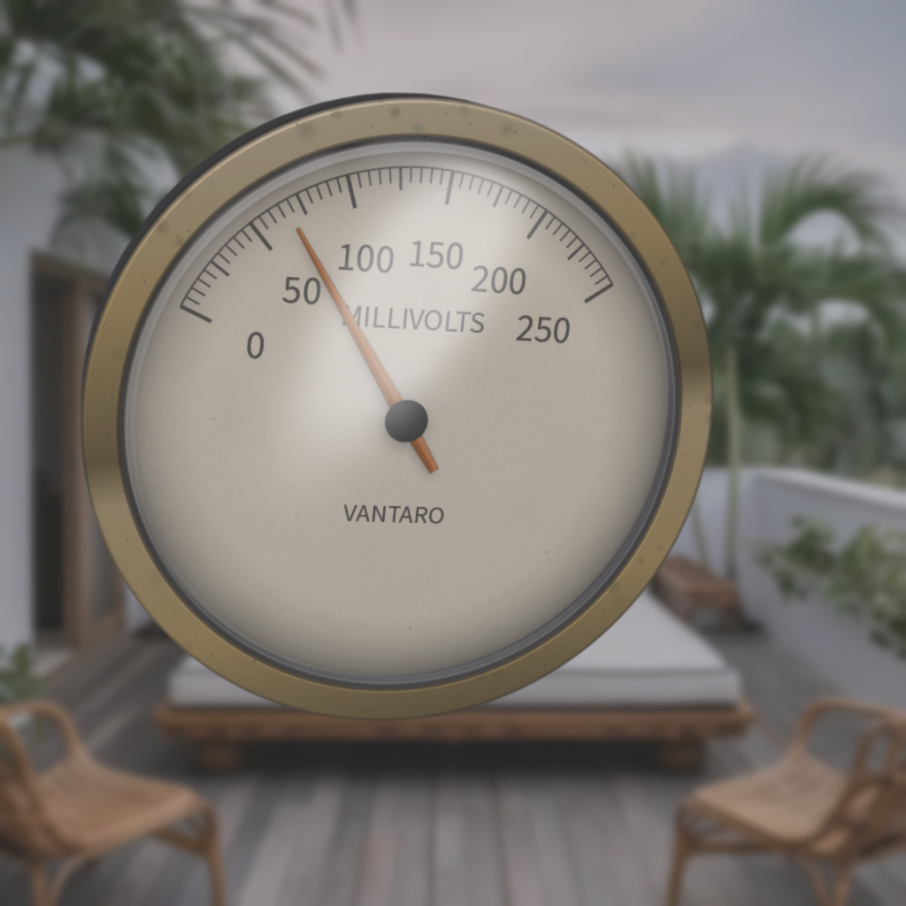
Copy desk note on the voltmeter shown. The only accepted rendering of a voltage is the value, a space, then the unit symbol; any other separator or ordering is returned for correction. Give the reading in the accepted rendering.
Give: 67.5 mV
